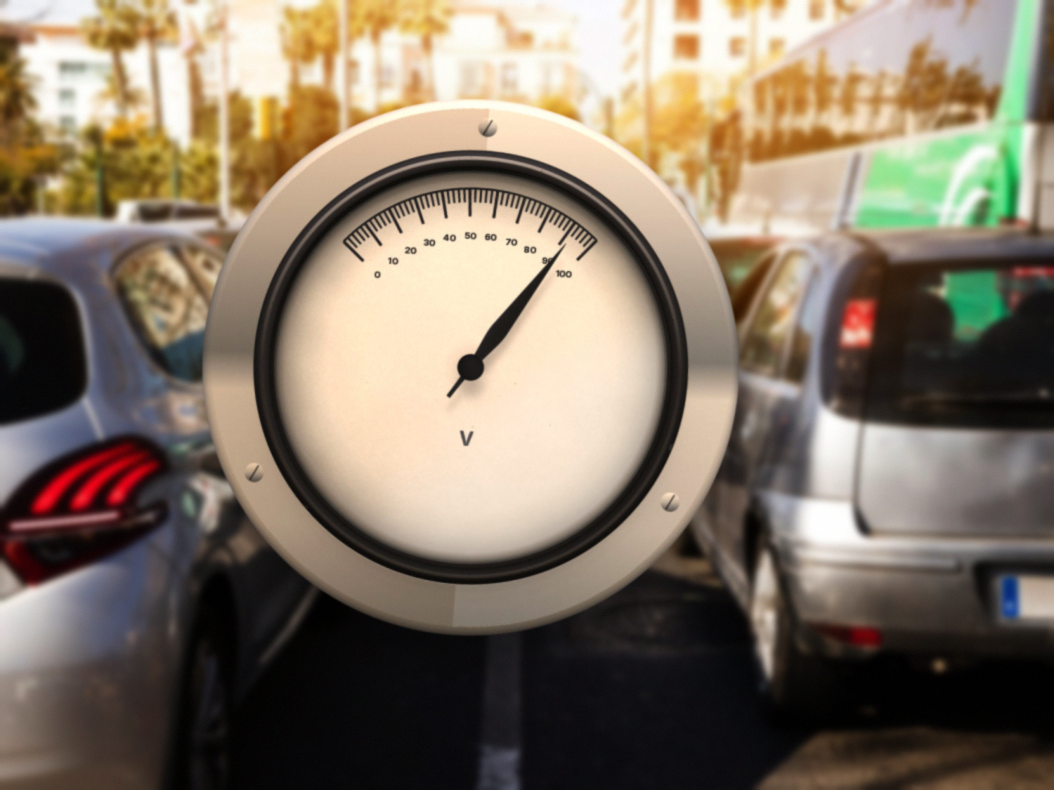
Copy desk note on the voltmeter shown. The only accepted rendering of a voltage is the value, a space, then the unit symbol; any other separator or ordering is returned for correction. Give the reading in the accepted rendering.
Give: 92 V
